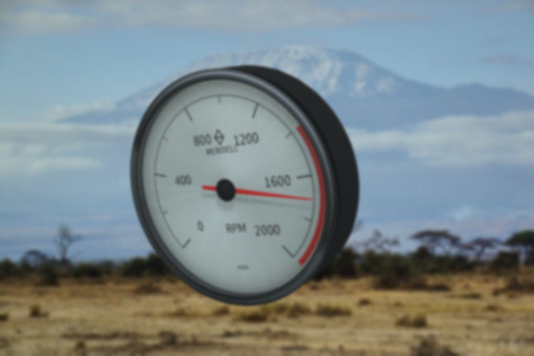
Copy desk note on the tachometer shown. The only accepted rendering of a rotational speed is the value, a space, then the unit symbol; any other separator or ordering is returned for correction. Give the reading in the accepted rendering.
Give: 1700 rpm
